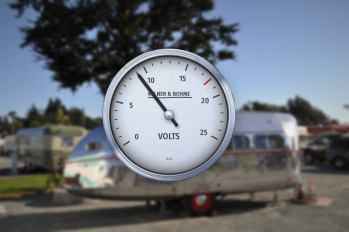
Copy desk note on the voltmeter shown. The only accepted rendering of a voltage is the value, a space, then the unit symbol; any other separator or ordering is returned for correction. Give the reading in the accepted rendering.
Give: 9 V
